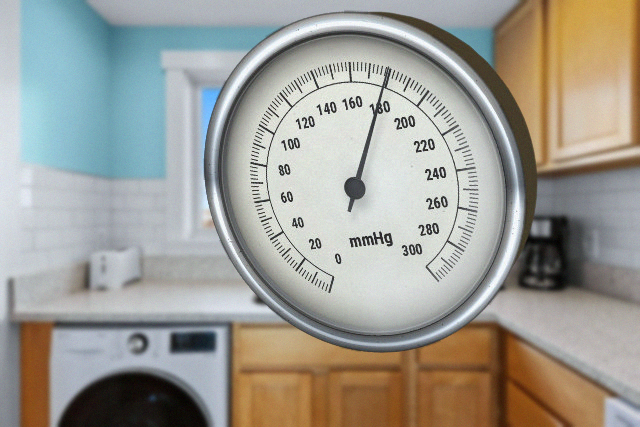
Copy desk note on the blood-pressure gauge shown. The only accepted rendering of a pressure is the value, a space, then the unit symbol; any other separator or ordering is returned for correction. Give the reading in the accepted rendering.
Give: 180 mmHg
